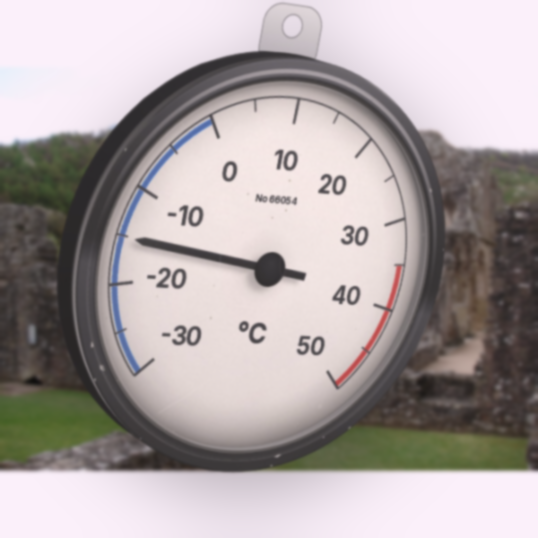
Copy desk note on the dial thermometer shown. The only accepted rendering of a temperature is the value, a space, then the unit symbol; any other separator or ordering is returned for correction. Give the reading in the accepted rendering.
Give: -15 °C
